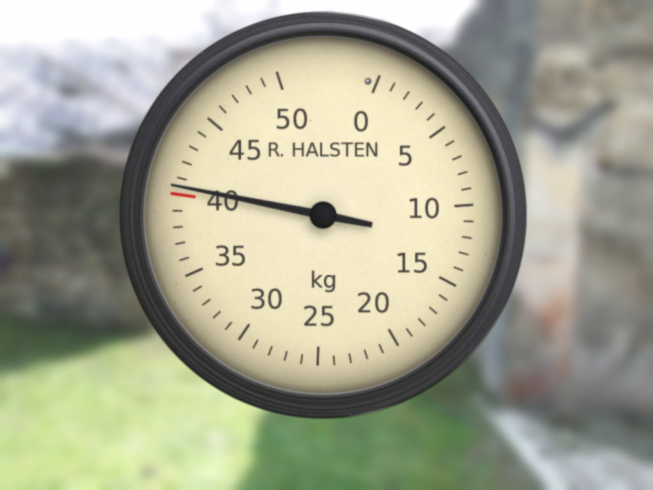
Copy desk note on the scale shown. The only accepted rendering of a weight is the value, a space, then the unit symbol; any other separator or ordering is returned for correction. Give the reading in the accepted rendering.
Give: 40.5 kg
